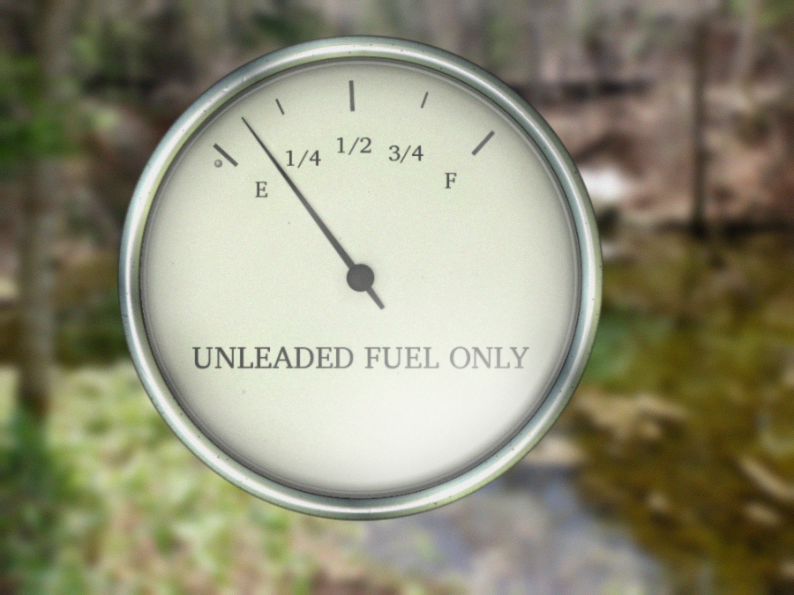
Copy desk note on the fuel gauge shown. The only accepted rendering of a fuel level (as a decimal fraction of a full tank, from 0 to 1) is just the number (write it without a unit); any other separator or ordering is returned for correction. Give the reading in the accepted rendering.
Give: 0.125
